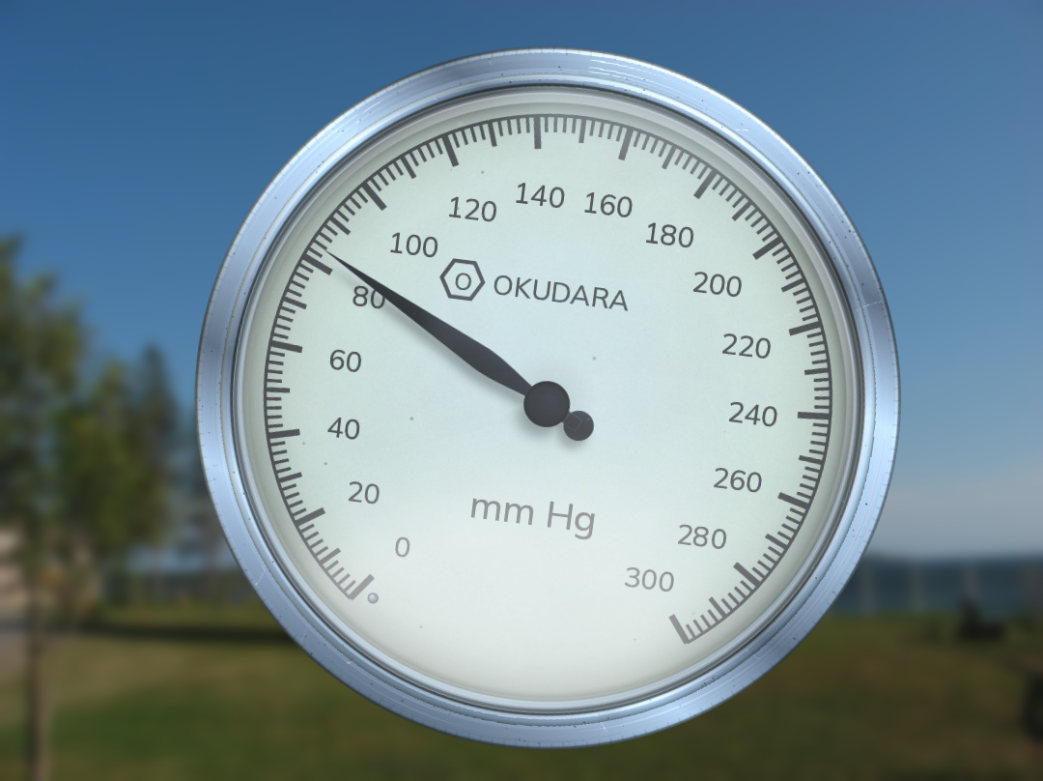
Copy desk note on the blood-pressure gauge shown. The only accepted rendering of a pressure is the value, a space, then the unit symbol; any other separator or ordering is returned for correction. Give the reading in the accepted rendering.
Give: 84 mmHg
